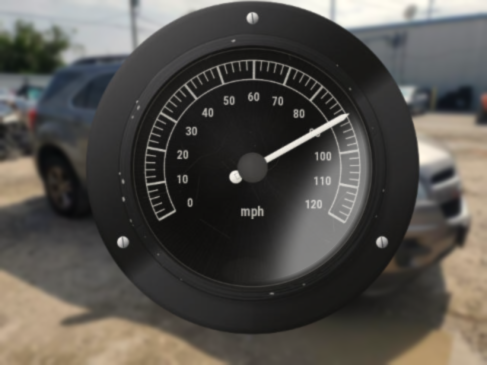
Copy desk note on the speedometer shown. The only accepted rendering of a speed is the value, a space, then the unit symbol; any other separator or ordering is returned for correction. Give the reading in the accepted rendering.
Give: 90 mph
